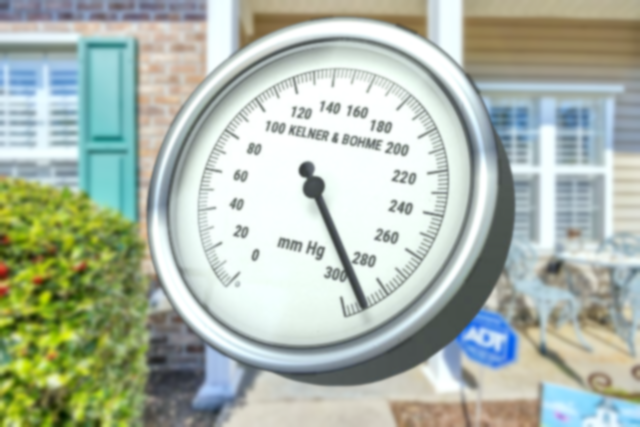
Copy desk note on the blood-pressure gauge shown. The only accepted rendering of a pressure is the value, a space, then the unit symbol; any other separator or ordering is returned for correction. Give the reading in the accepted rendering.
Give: 290 mmHg
